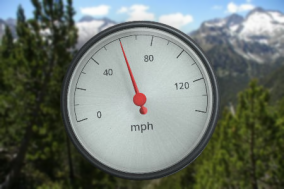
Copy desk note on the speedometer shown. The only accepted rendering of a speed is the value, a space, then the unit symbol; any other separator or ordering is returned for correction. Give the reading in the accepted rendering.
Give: 60 mph
